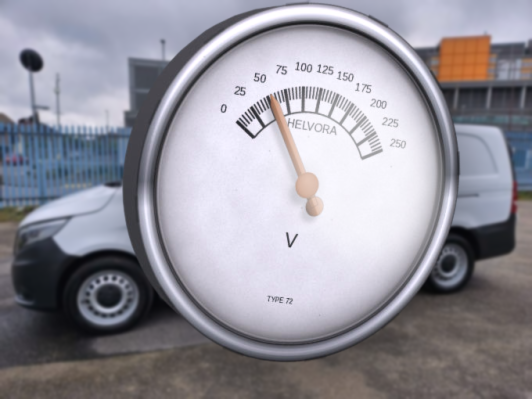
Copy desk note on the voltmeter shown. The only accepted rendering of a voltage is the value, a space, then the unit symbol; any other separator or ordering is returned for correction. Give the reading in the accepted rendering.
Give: 50 V
